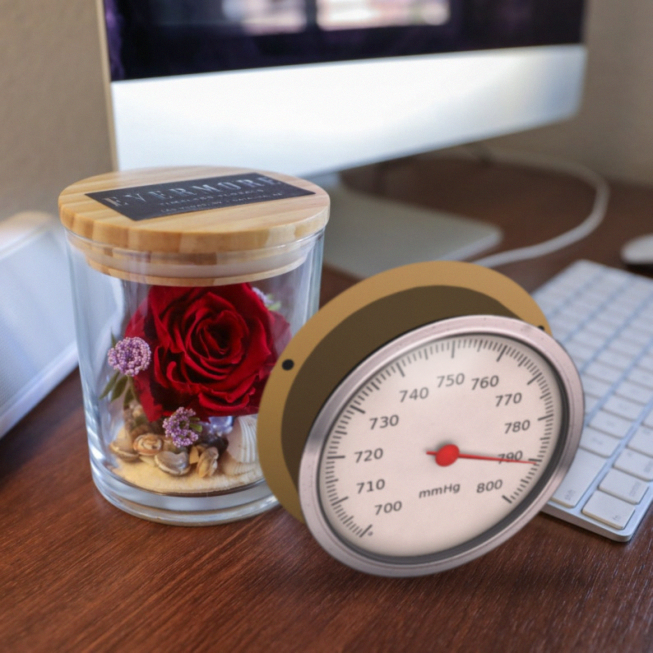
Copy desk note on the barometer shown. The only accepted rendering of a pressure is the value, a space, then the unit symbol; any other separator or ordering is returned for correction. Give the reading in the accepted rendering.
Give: 790 mmHg
